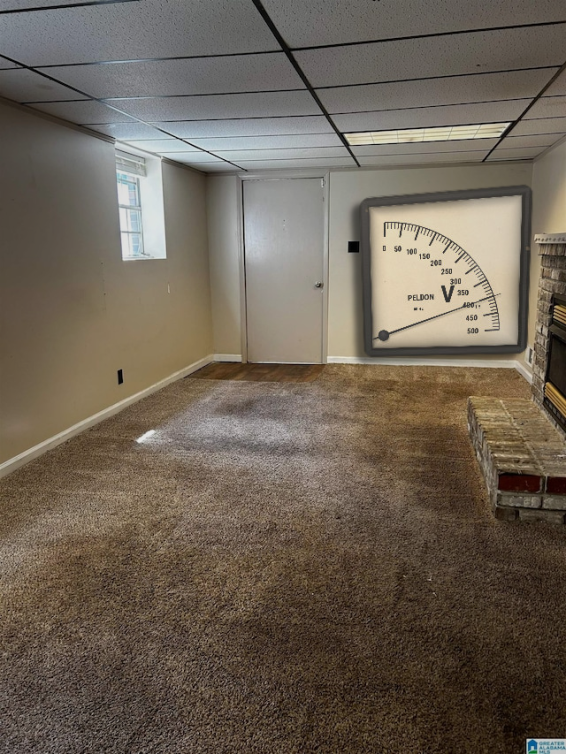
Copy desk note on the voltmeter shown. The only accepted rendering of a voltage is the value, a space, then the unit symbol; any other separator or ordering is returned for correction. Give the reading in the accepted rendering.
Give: 400 V
